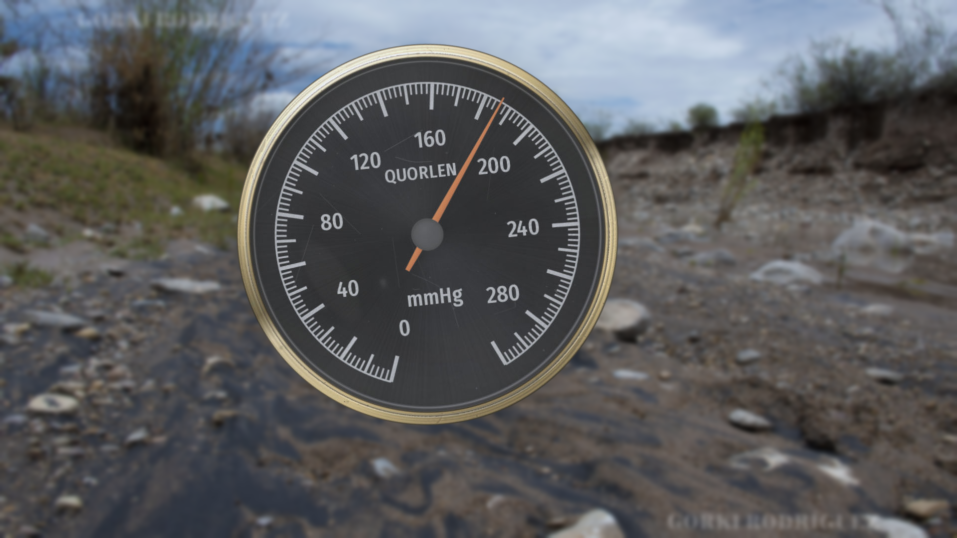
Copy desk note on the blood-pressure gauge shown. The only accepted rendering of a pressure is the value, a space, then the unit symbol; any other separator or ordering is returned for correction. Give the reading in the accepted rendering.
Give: 186 mmHg
